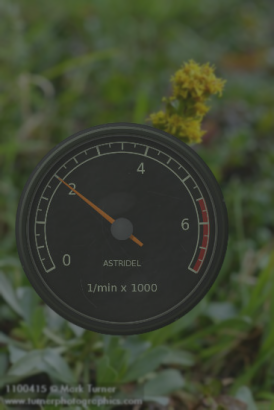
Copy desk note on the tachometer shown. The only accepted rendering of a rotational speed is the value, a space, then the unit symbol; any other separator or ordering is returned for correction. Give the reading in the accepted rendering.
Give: 2000 rpm
